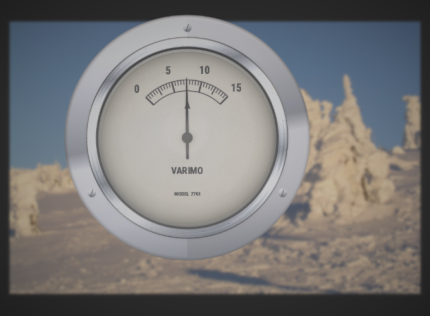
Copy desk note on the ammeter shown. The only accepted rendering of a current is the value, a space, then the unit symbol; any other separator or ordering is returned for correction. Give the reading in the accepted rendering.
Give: 7.5 A
